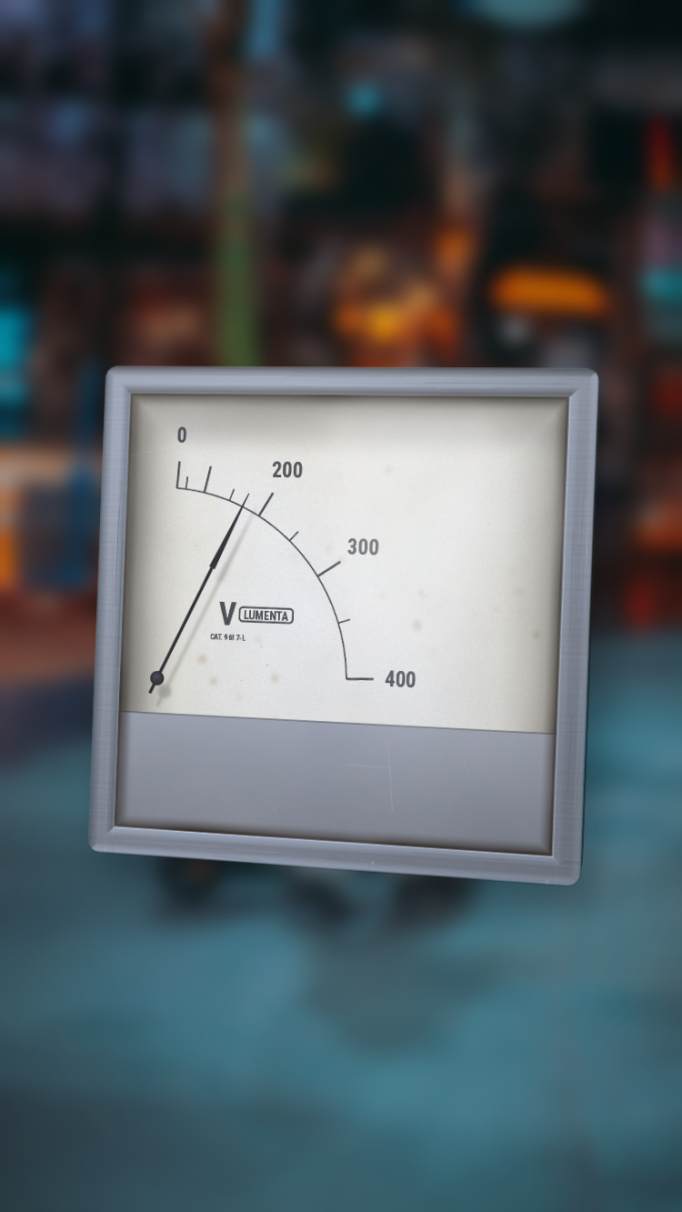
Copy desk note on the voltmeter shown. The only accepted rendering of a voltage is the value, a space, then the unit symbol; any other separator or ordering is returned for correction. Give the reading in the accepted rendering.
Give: 175 V
